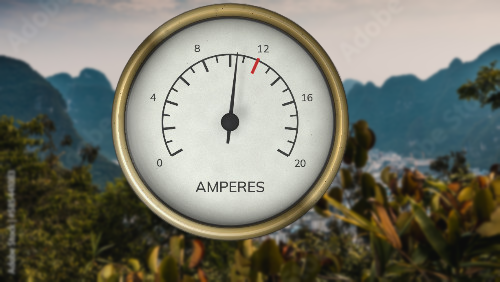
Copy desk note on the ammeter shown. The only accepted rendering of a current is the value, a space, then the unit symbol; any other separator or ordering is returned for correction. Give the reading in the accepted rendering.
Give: 10.5 A
